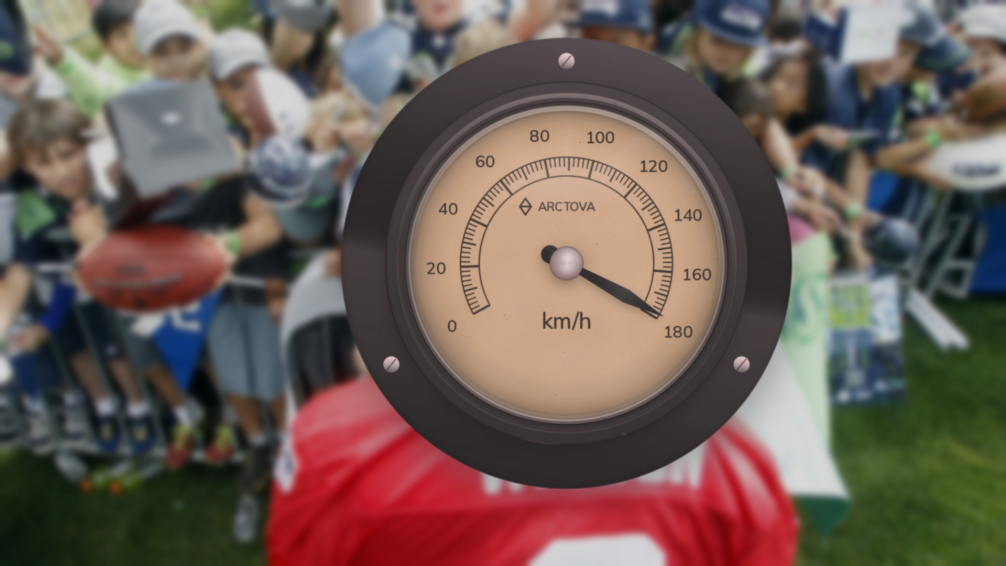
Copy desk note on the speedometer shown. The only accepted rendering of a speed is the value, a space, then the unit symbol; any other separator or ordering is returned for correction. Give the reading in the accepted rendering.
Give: 178 km/h
